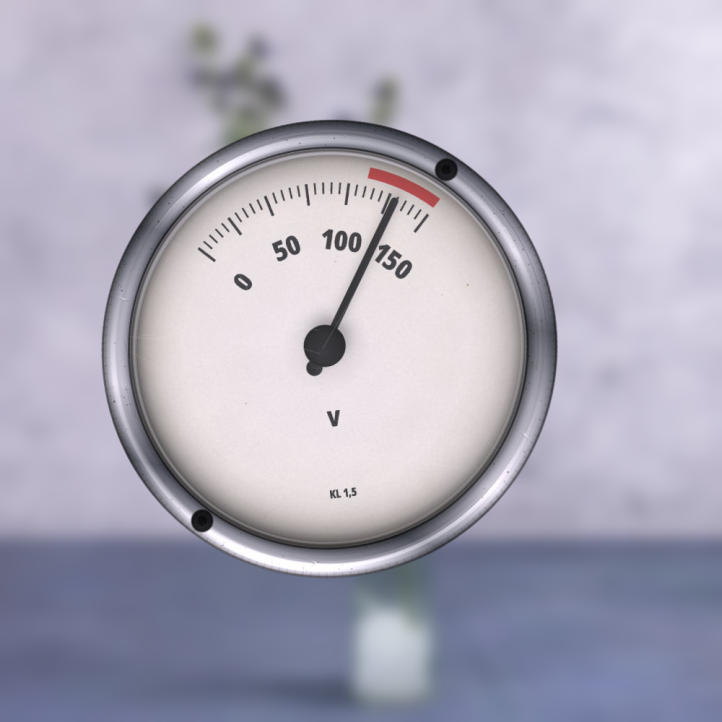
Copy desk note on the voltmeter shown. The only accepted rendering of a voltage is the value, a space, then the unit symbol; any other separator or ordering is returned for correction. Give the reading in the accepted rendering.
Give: 130 V
